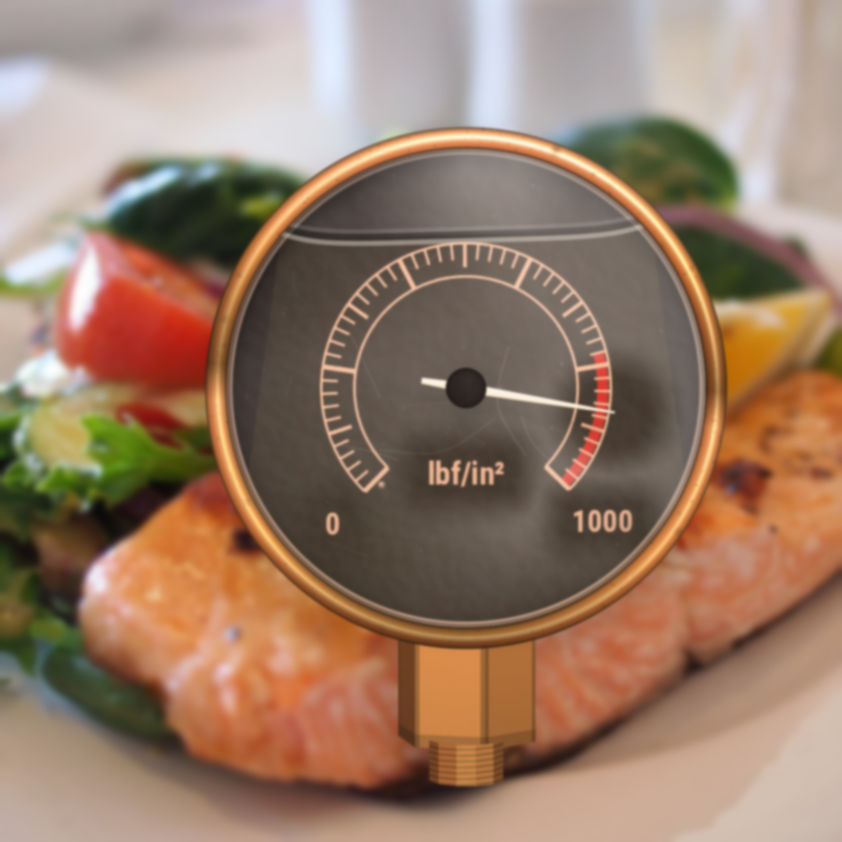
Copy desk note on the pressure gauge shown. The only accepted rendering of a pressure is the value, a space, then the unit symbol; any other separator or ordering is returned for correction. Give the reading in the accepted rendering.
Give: 870 psi
